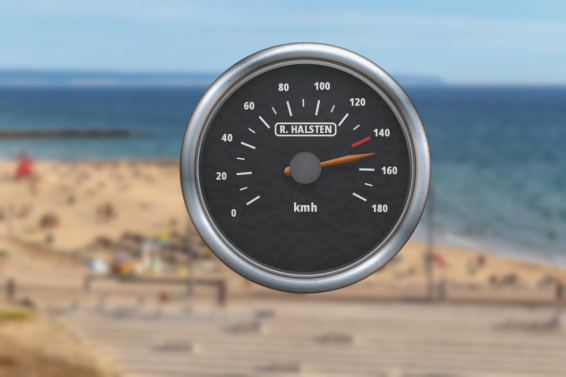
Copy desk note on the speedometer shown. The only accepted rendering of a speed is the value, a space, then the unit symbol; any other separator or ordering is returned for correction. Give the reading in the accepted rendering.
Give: 150 km/h
